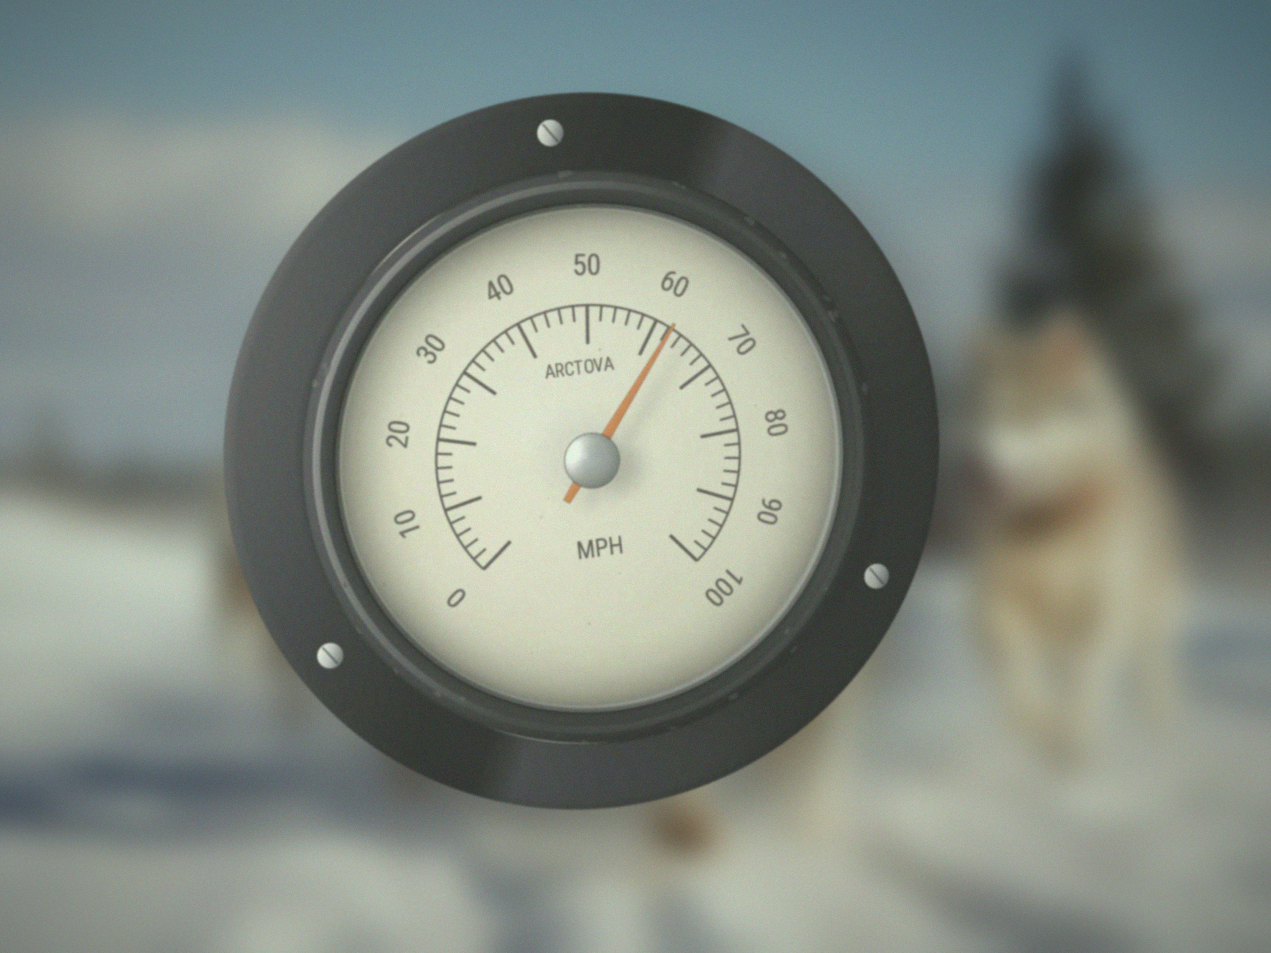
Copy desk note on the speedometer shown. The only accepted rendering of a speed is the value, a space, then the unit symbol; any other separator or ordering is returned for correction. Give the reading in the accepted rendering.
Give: 62 mph
